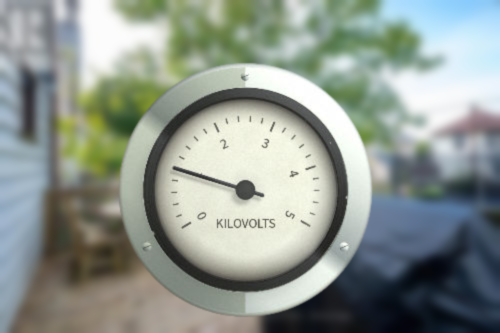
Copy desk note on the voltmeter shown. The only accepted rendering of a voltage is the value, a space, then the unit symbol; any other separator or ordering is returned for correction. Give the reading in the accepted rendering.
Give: 1 kV
